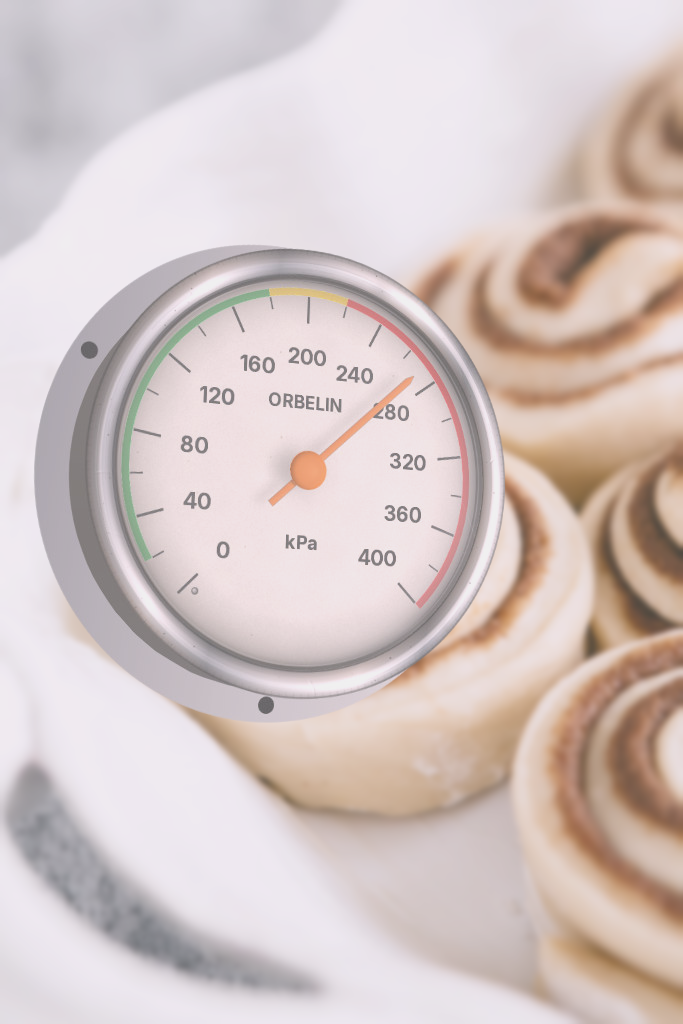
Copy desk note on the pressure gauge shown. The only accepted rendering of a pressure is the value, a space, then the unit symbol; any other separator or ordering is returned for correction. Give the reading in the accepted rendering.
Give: 270 kPa
